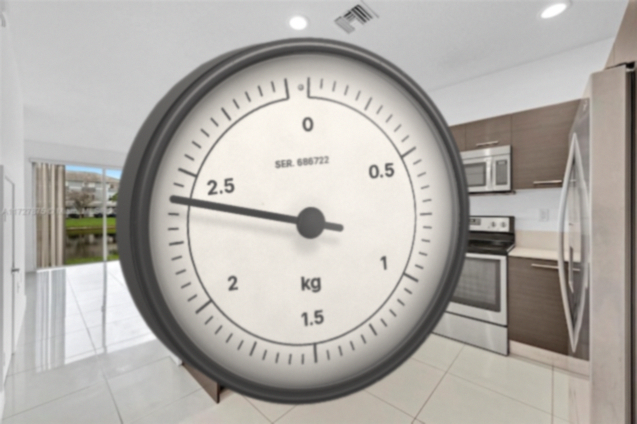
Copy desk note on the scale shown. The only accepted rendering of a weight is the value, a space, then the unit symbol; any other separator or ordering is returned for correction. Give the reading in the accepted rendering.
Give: 2.4 kg
